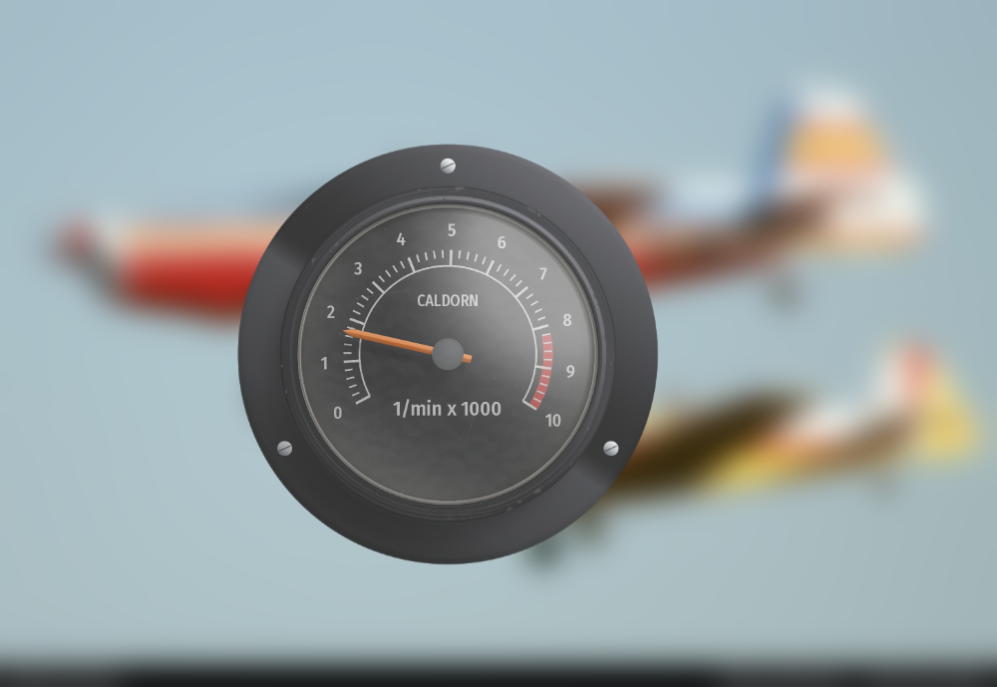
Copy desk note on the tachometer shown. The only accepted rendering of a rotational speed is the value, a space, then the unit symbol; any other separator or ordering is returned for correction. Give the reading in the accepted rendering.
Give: 1700 rpm
